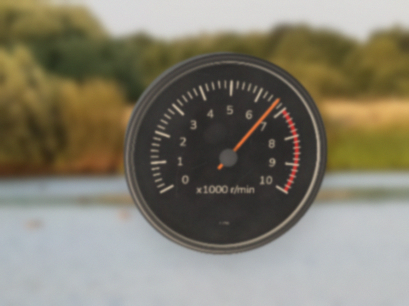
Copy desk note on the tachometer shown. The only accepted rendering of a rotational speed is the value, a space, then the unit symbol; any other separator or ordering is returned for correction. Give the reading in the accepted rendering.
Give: 6600 rpm
